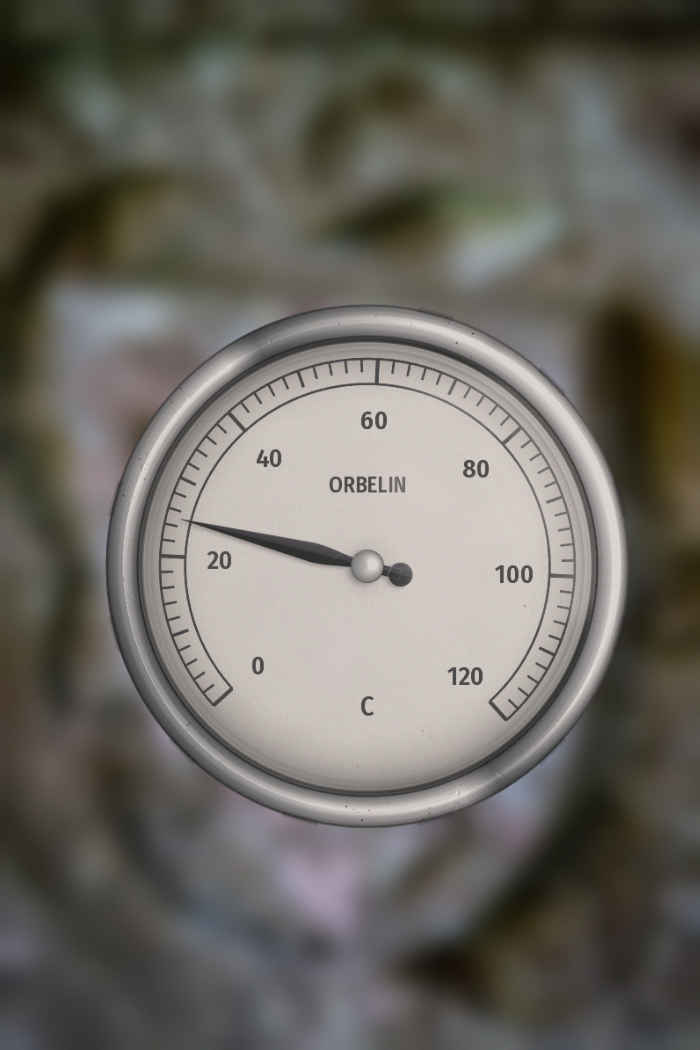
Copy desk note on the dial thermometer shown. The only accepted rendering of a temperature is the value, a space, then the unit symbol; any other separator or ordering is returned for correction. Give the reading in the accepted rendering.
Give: 25 °C
